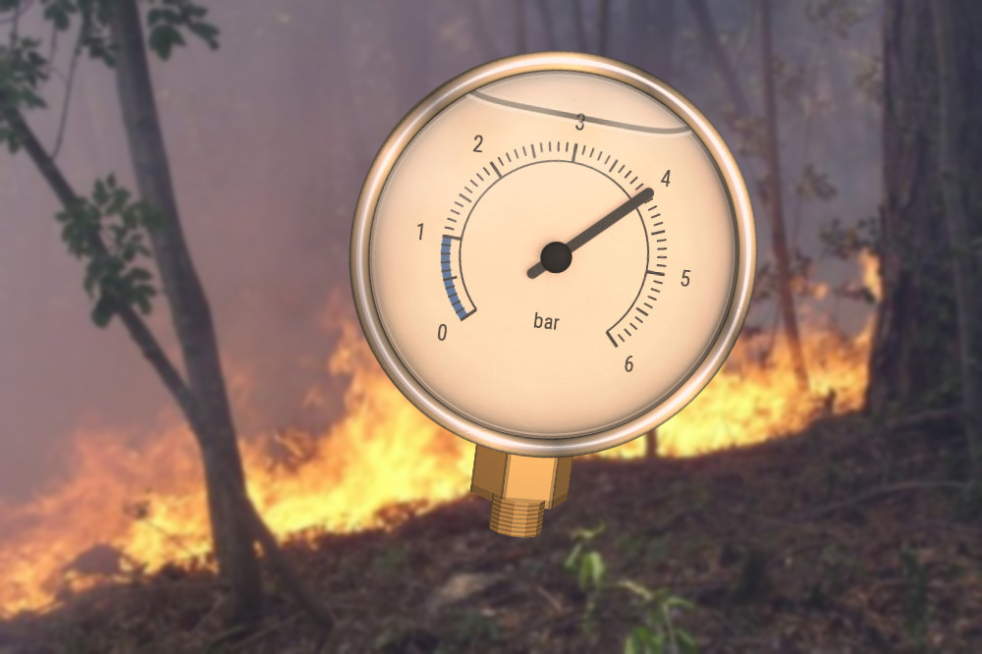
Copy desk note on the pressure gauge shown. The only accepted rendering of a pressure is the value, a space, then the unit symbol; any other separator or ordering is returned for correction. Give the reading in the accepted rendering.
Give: 4 bar
